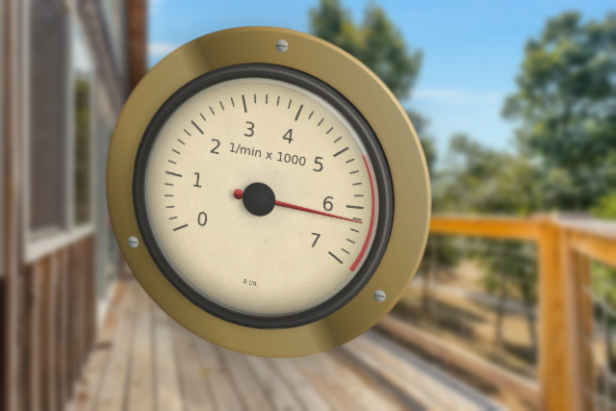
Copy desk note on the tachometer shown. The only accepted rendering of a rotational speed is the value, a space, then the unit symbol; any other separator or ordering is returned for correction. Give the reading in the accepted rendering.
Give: 6200 rpm
